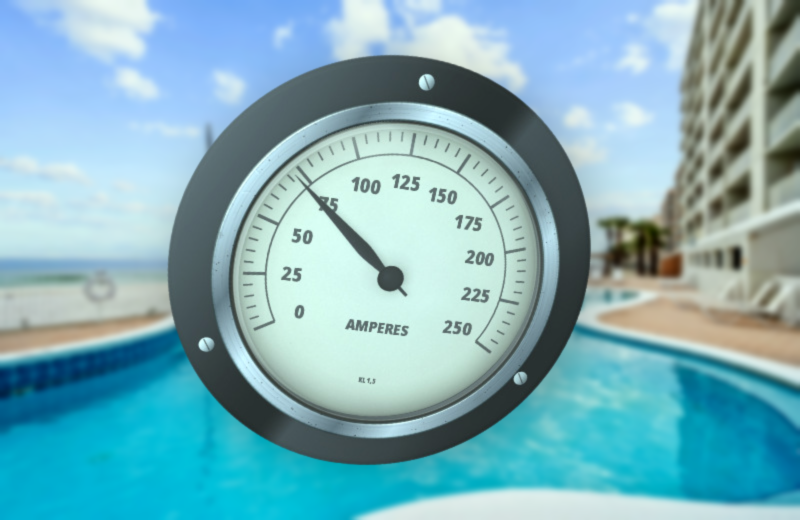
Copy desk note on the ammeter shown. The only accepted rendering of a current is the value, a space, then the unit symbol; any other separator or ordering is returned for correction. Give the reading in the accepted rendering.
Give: 72.5 A
